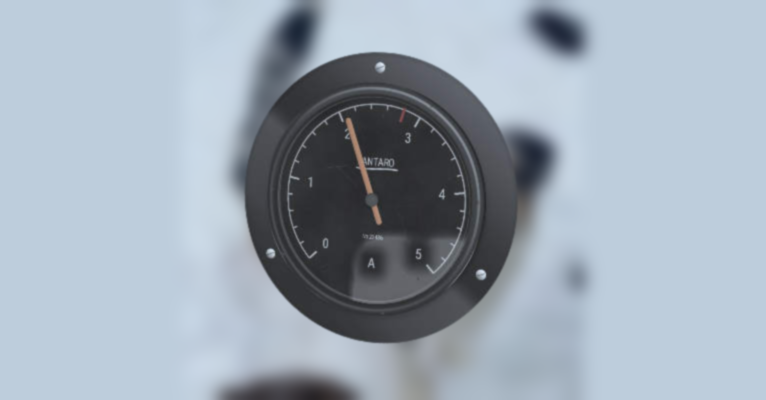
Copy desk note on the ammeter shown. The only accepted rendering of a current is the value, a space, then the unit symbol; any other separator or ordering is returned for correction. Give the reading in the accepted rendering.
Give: 2.1 A
